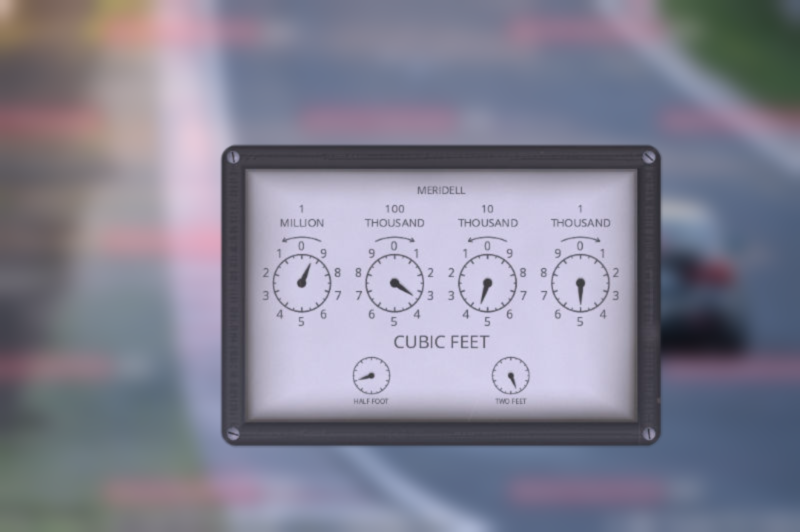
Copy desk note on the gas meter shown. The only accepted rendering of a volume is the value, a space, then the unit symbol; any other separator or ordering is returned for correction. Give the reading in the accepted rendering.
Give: 934500 ft³
